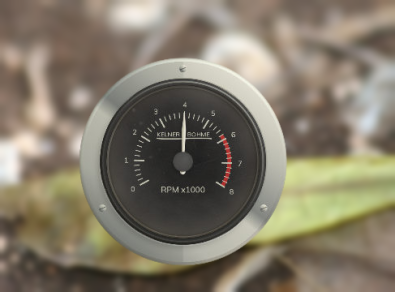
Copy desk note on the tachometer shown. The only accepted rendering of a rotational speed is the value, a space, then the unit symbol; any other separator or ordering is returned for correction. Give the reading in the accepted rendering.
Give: 4000 rpm
